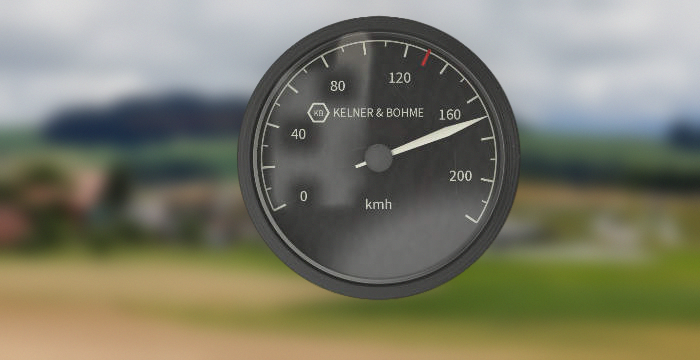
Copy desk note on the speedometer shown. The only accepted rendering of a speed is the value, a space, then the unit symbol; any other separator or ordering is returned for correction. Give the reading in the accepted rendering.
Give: 170 km/h
